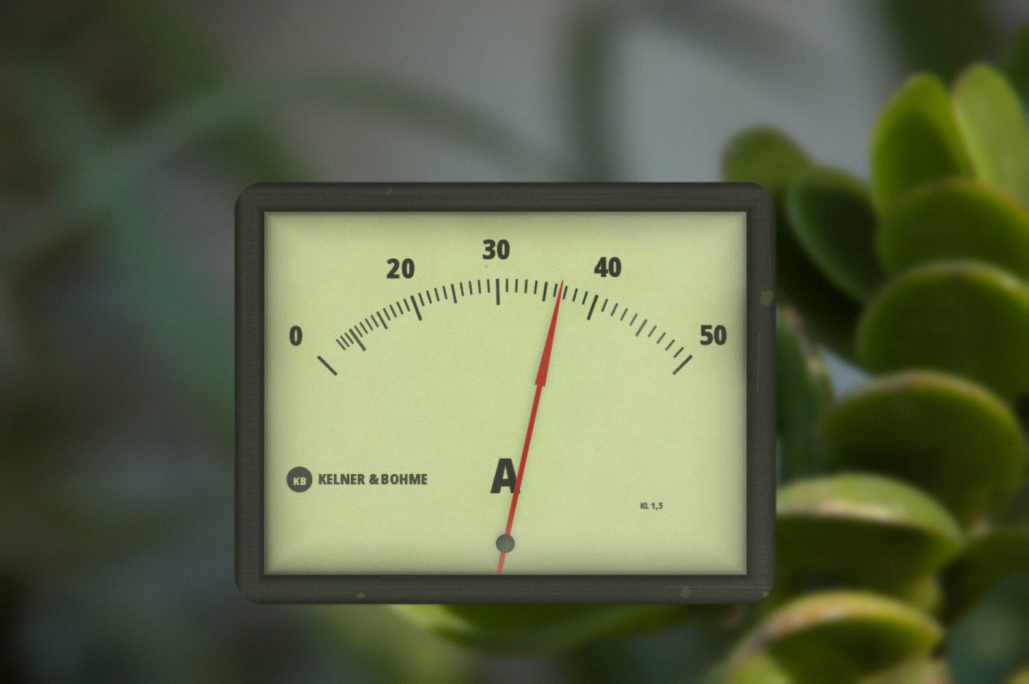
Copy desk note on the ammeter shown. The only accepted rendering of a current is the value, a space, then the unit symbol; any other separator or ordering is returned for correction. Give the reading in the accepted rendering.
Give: 36.5 A
